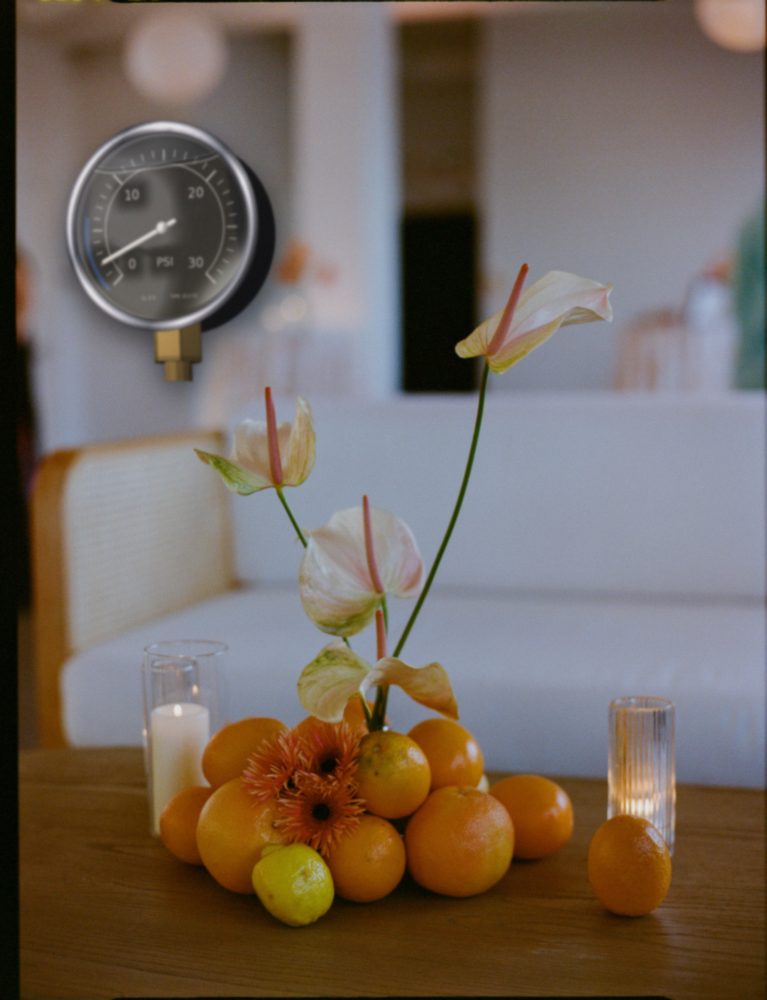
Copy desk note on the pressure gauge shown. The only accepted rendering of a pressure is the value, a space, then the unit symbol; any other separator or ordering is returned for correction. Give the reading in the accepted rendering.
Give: 2 psi
